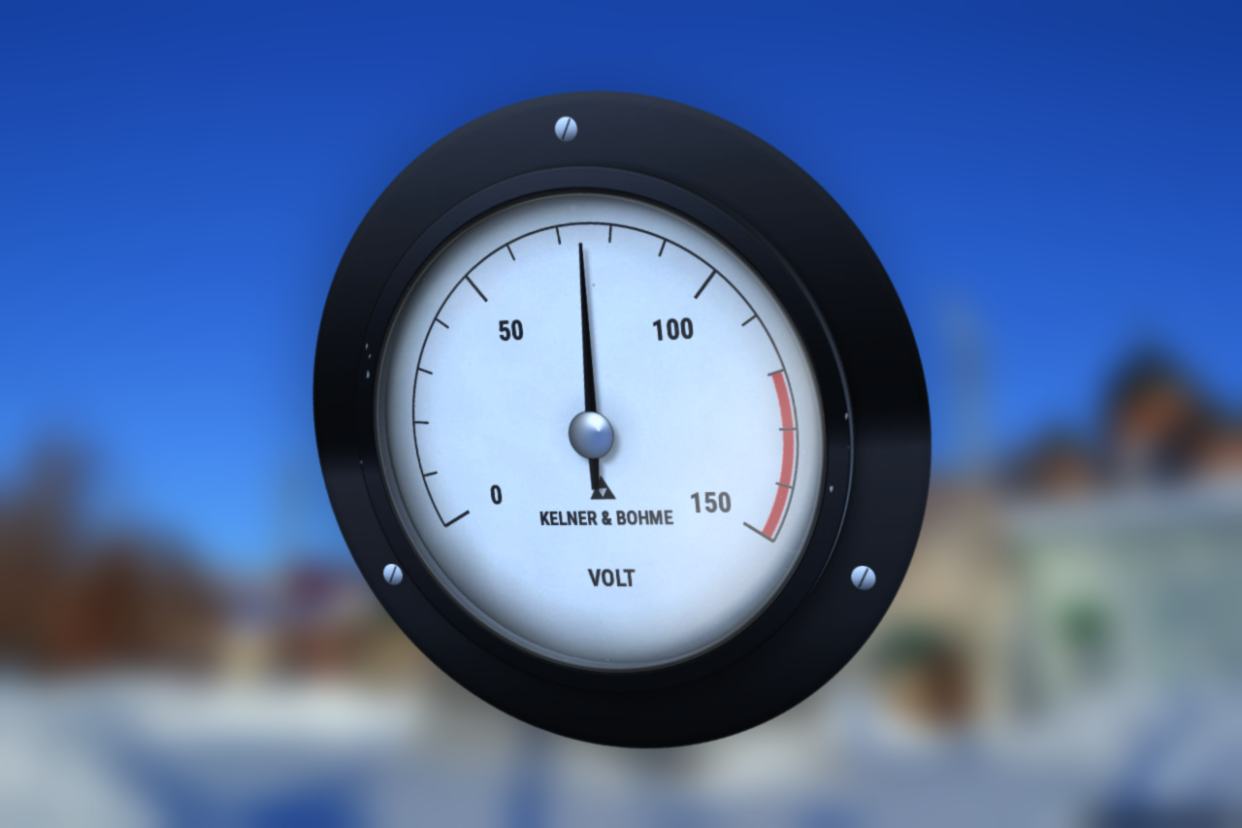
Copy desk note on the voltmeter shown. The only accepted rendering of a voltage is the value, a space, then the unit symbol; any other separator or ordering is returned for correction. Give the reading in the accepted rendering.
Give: 75 V
